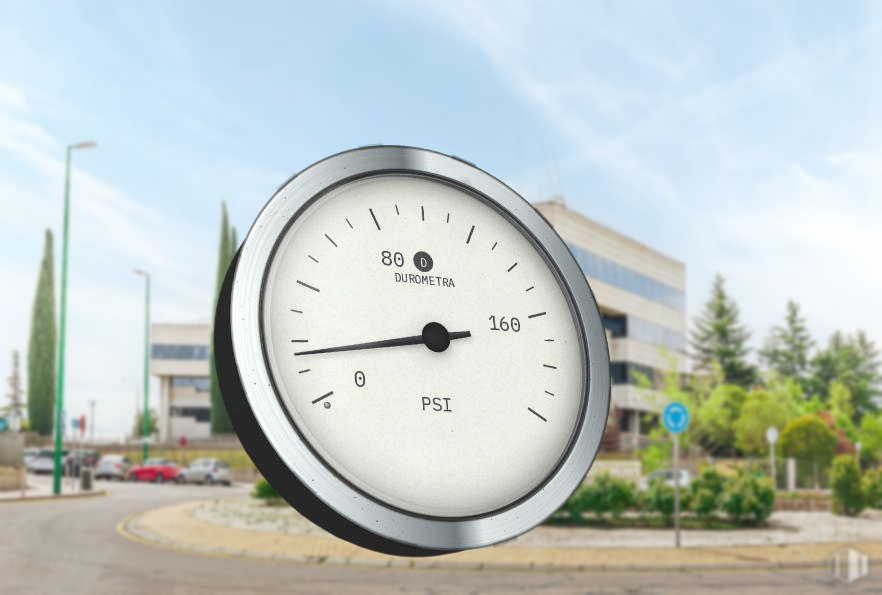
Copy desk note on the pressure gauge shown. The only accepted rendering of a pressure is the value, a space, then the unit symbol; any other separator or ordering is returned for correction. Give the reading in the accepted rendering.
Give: 15 psi
